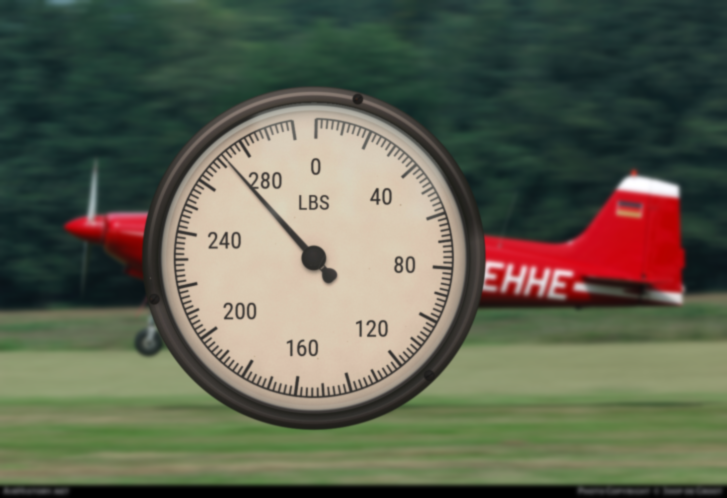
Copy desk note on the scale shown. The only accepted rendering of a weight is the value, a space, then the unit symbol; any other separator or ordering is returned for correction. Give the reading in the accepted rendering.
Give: 272 lb
